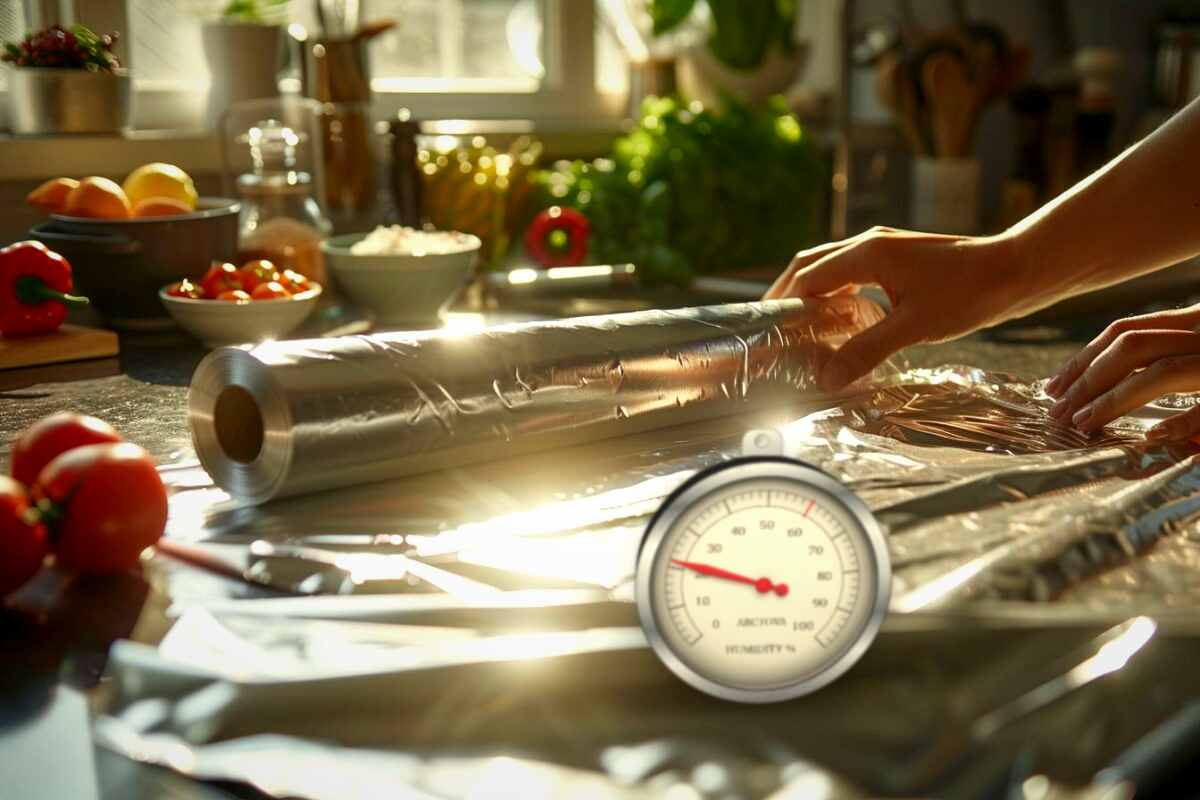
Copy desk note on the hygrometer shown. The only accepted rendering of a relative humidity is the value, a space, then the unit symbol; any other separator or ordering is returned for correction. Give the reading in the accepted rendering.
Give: 22 %
